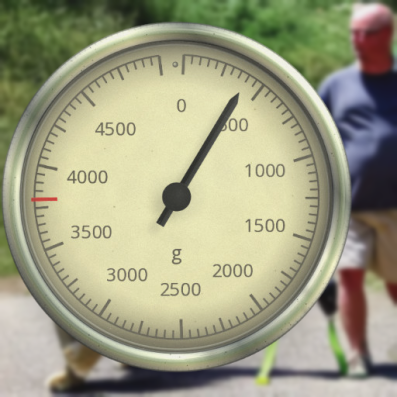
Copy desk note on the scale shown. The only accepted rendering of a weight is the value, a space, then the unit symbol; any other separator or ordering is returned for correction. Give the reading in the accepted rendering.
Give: 400 g
